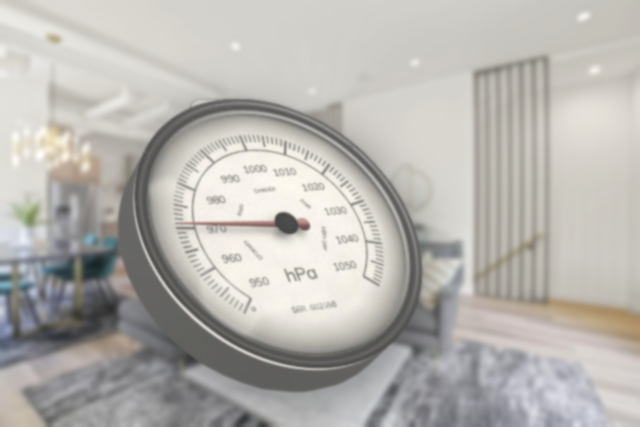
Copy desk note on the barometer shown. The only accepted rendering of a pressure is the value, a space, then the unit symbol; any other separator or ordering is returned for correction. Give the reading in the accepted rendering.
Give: 970 hPa
